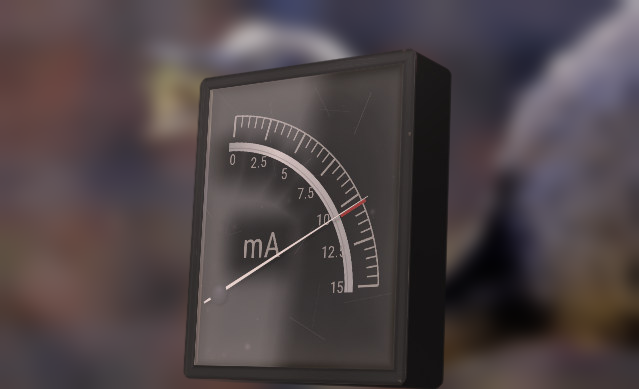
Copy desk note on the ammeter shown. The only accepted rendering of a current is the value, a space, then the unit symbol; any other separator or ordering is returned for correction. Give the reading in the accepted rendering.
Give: 10.5 mA
